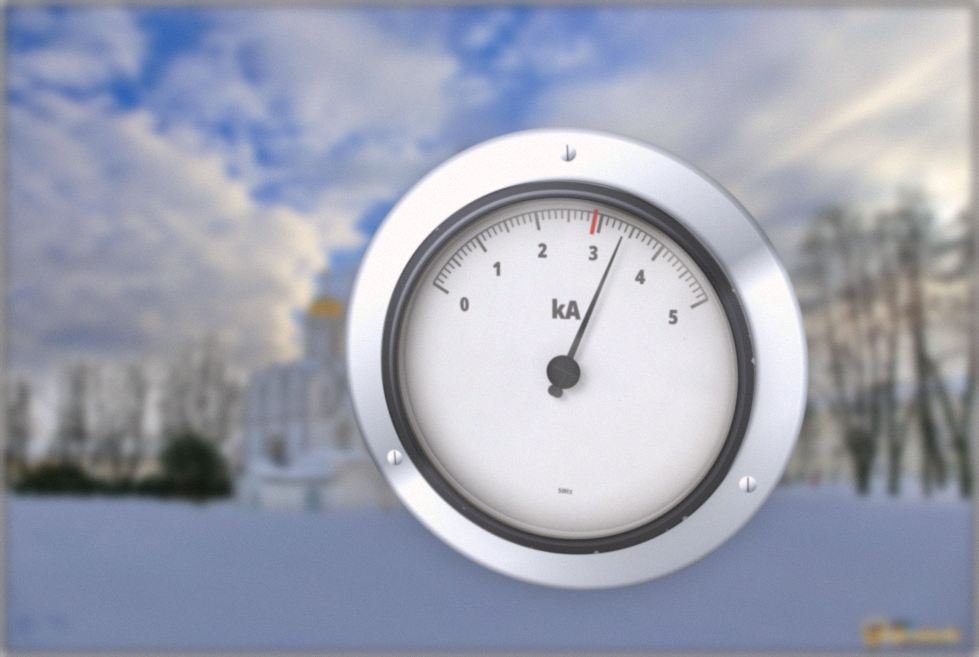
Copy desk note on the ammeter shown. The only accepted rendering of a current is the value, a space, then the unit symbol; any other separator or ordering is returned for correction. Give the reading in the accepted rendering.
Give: 3.4 kA
